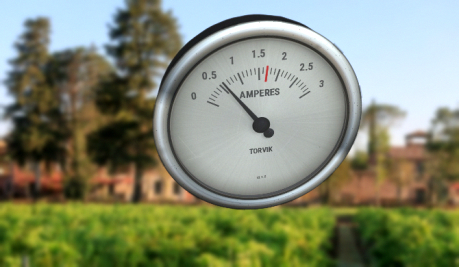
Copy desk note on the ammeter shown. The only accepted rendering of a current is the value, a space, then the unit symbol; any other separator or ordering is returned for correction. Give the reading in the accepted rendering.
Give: 0.6 A
